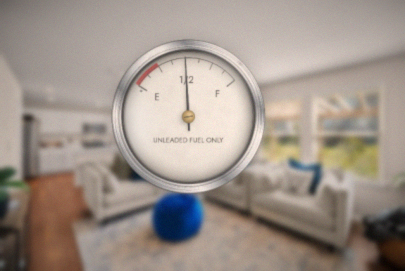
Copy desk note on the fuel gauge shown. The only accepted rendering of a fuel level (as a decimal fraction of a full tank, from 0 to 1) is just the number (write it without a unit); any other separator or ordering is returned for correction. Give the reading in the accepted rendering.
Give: 0.5
